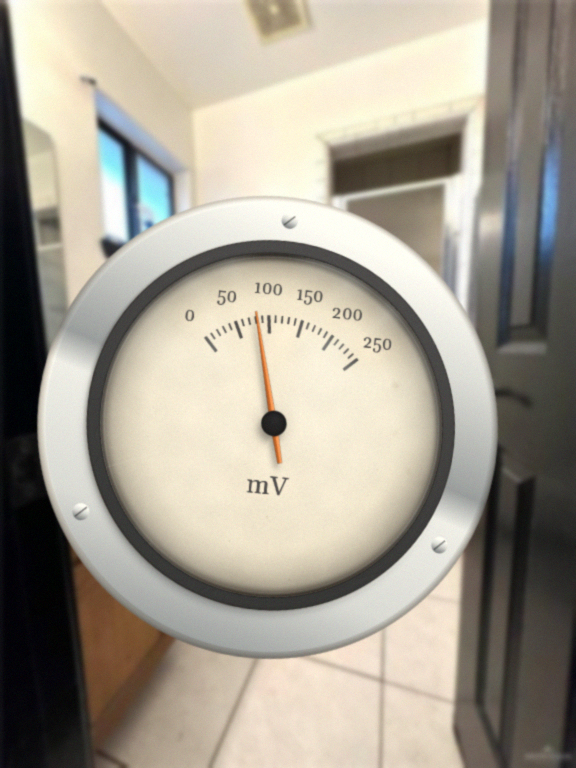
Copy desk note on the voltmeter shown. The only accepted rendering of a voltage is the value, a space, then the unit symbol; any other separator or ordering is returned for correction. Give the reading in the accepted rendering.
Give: 80 mV
